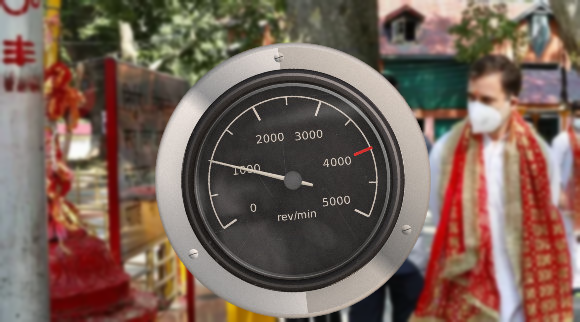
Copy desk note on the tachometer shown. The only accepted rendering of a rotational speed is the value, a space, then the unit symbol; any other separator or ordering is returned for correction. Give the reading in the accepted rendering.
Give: 1000 rpm
